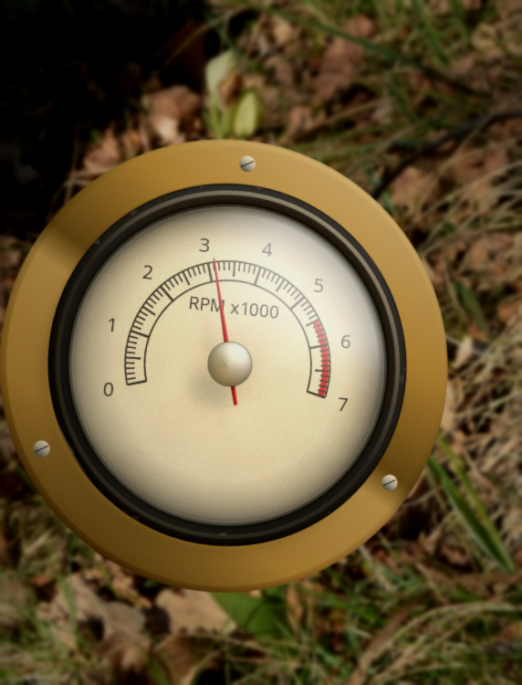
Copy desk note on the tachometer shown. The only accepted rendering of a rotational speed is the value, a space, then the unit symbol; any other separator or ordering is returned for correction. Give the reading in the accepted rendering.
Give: 3100 rpm
